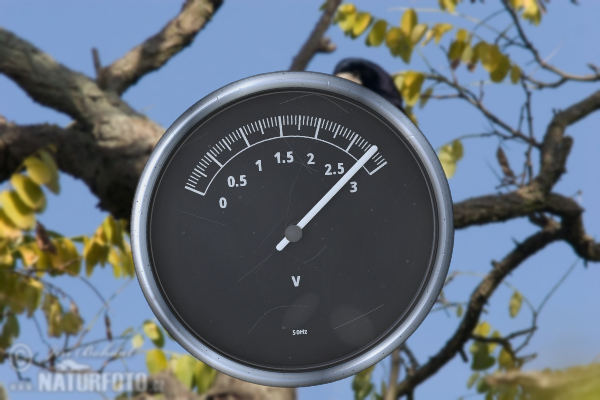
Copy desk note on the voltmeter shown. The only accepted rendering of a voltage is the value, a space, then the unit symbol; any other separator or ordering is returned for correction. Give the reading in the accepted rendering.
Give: 2.75 V
